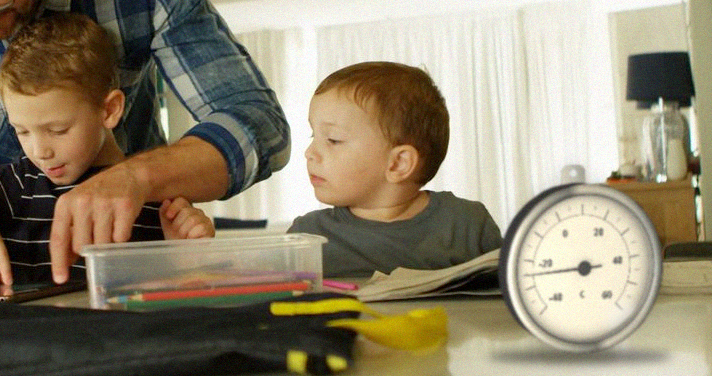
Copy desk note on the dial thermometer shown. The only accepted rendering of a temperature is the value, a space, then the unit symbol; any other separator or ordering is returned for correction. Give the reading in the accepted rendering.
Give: -25 °C
